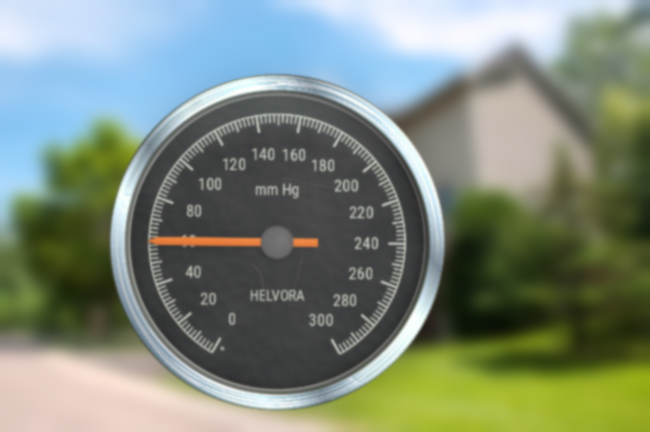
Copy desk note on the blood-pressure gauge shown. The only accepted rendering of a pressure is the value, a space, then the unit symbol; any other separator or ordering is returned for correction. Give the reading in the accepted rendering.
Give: 60 mmHg
